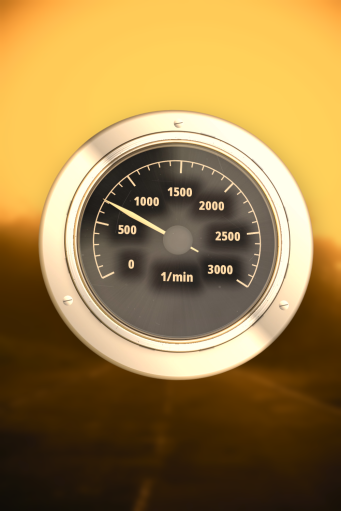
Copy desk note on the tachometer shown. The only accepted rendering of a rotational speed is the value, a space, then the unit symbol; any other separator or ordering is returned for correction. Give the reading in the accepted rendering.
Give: 700 rpm
